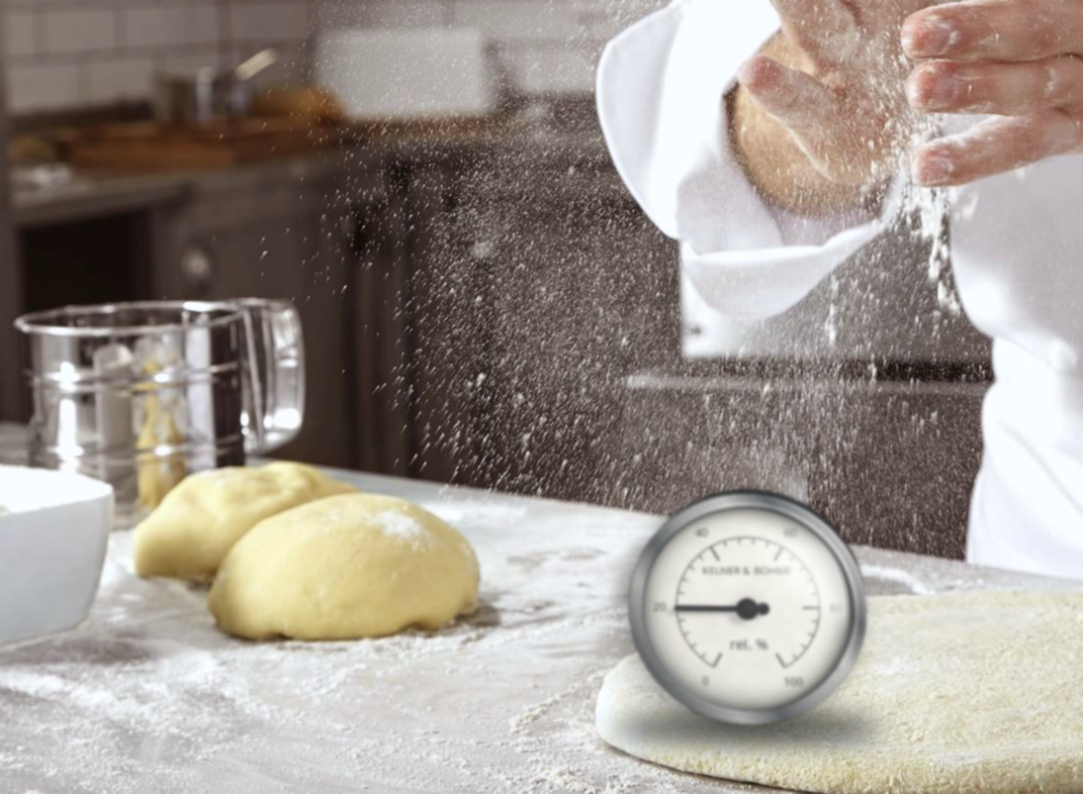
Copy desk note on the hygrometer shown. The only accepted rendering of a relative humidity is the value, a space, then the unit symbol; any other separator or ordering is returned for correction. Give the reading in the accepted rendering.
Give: 20 %
